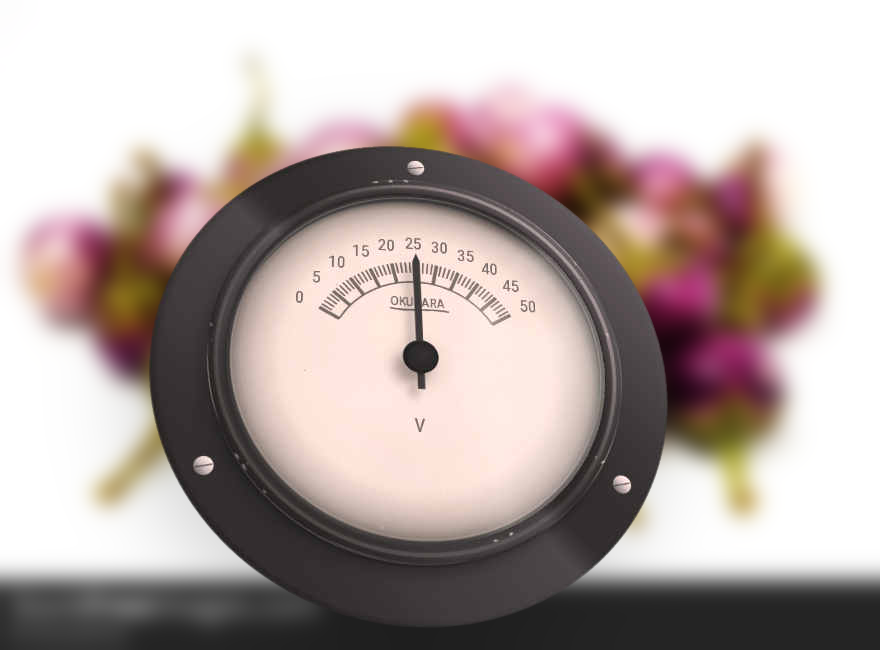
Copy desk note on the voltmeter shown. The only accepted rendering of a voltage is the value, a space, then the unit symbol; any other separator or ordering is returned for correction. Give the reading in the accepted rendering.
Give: 25 V
